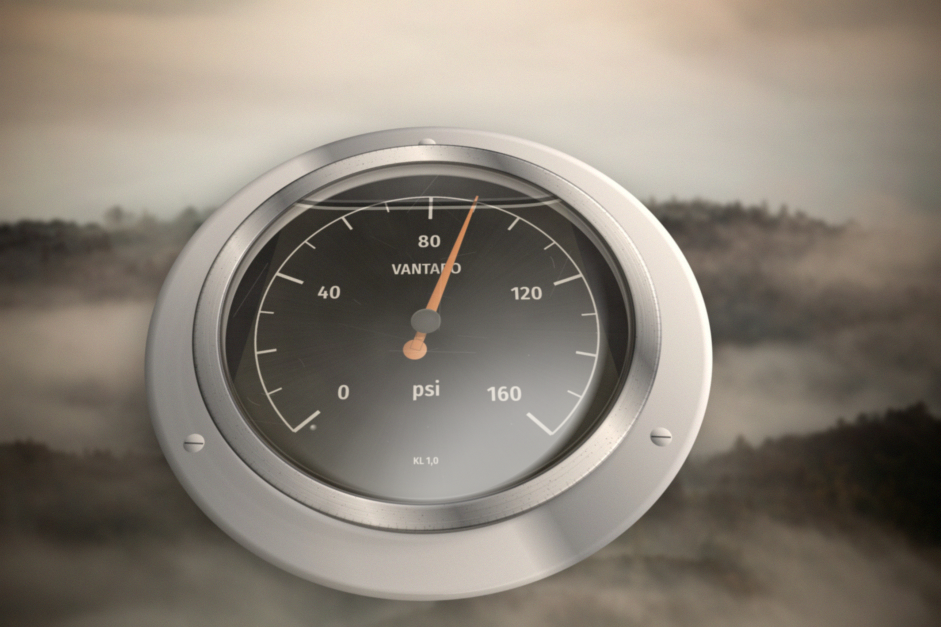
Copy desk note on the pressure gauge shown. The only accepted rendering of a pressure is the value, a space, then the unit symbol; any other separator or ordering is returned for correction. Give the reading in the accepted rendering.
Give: 90 psi
